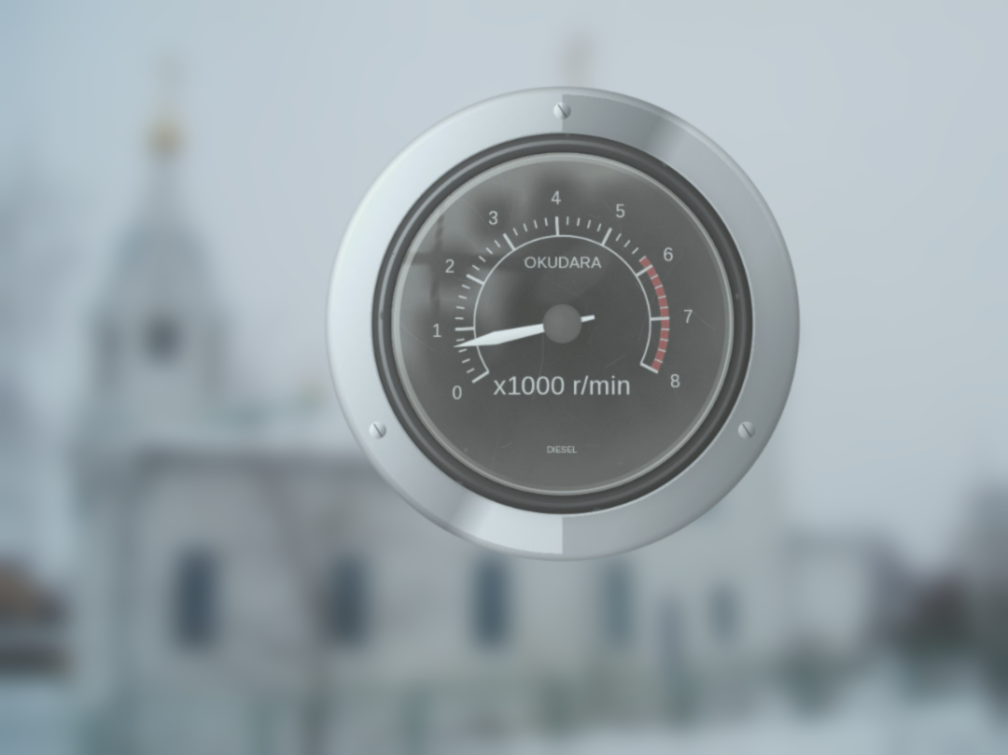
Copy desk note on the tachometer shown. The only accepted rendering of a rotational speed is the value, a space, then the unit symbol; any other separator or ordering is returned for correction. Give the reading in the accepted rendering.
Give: 700 rpm
